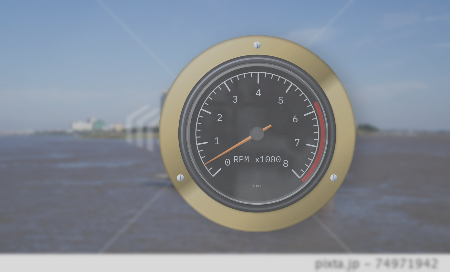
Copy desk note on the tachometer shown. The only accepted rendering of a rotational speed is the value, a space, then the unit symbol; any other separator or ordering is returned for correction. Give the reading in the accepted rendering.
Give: 400 rpm
